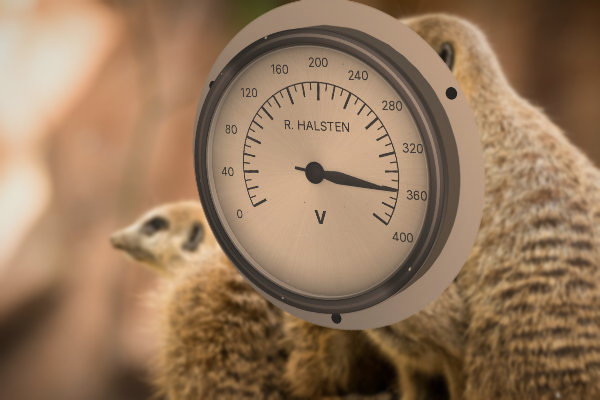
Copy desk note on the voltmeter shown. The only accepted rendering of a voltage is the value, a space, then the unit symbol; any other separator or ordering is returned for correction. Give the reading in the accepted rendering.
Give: 360 V
